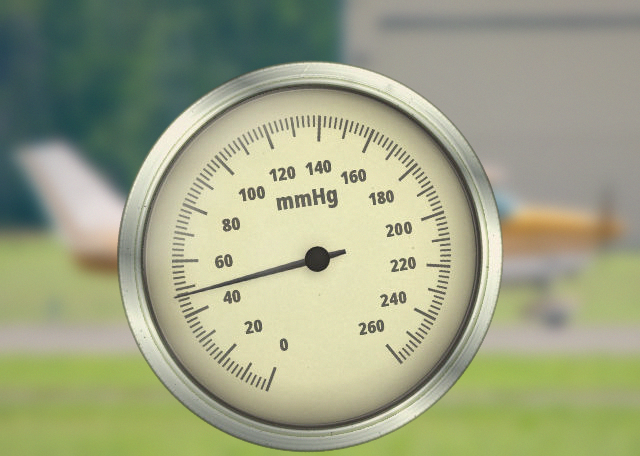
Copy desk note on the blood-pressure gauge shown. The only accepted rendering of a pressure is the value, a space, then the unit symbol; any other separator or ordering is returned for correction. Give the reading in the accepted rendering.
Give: 48 mmHg
